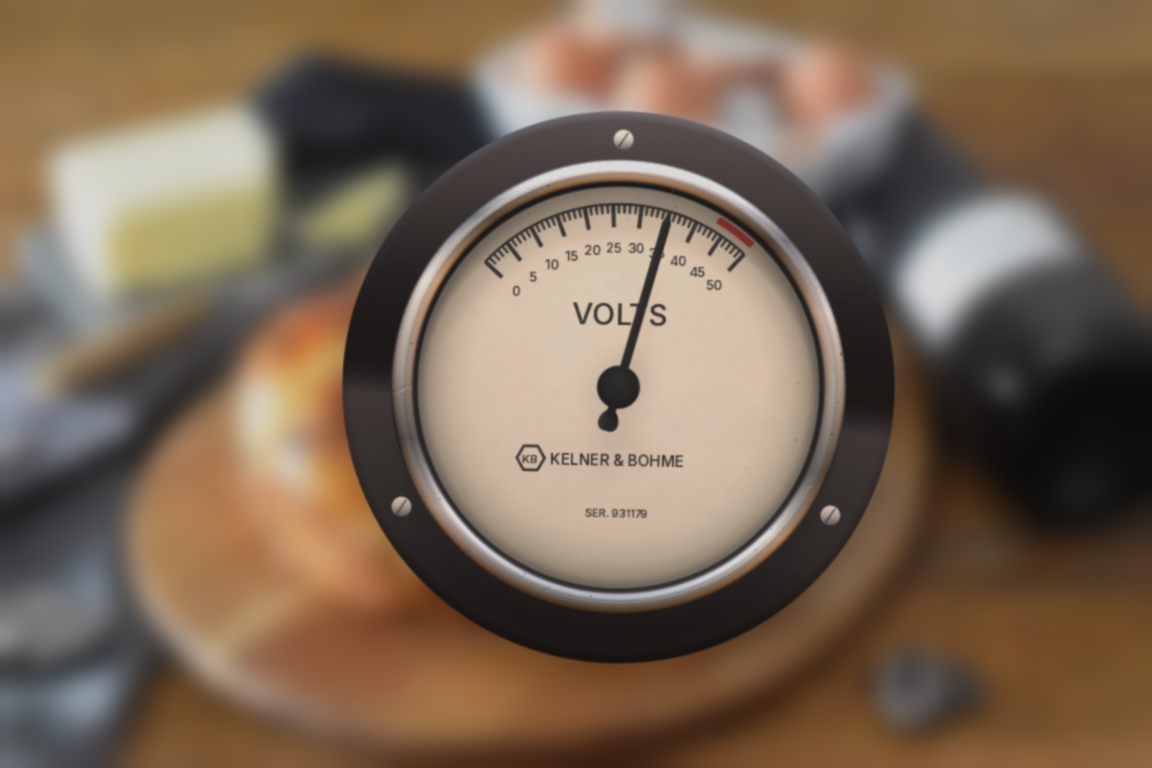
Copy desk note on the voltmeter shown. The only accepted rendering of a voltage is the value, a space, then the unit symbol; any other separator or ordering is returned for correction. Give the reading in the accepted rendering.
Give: 35 V
